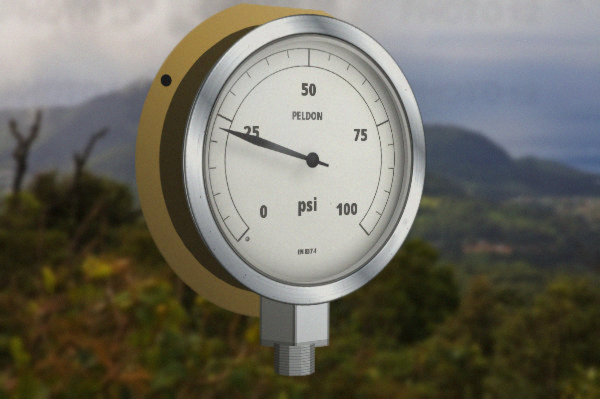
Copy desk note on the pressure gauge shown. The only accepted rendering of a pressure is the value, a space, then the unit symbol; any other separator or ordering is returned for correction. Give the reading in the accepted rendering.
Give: 22.5 psi
